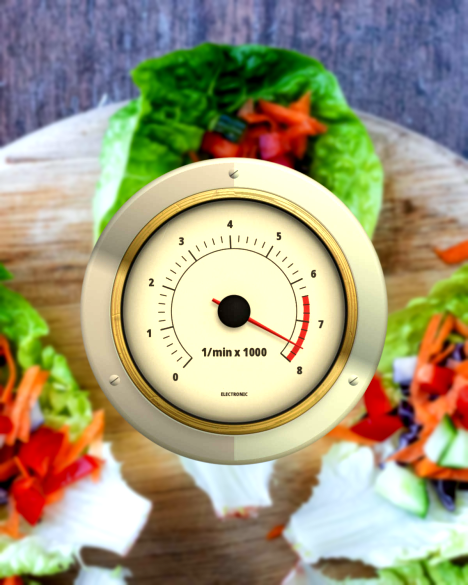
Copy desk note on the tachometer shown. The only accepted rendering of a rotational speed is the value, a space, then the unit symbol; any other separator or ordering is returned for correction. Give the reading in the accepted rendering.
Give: 7600 rpm
